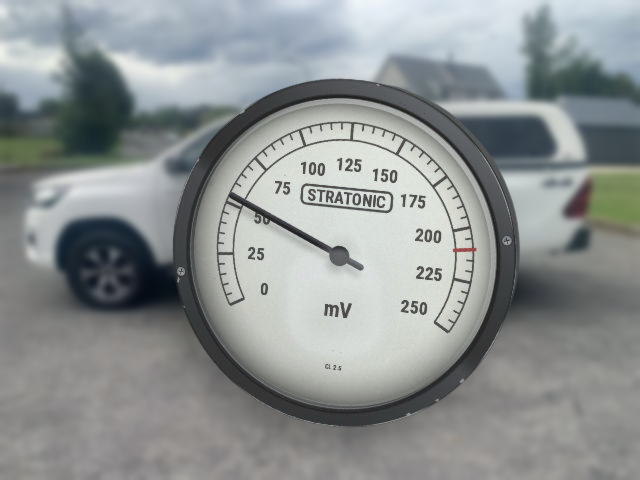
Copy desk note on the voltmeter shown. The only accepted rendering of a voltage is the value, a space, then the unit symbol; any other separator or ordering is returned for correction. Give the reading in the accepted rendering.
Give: 55 mV
